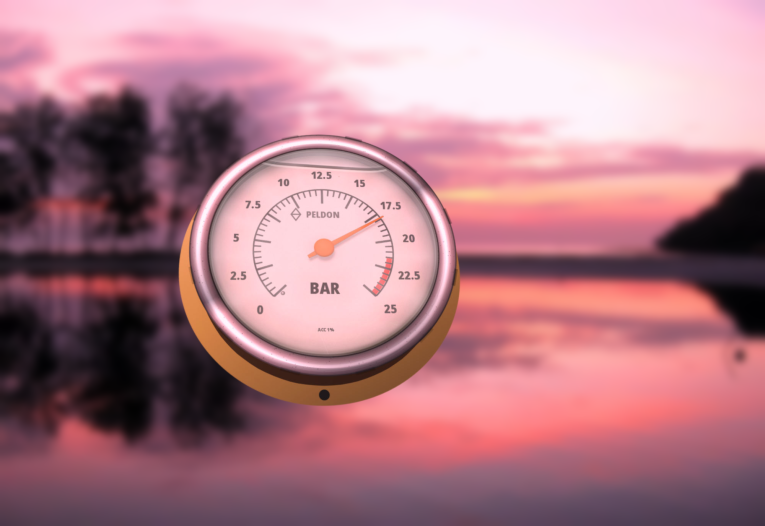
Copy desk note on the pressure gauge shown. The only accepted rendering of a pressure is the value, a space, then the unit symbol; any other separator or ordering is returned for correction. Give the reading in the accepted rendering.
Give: 18 bar
